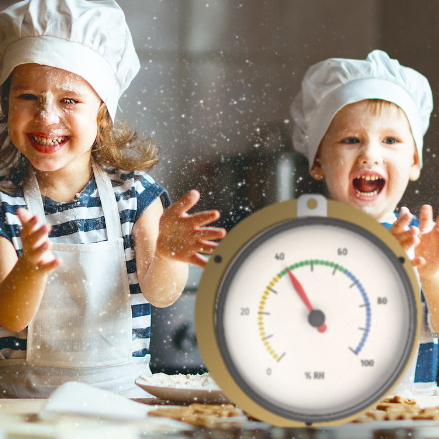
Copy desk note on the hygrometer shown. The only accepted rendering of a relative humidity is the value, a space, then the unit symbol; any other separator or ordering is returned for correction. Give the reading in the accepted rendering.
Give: 40 %
